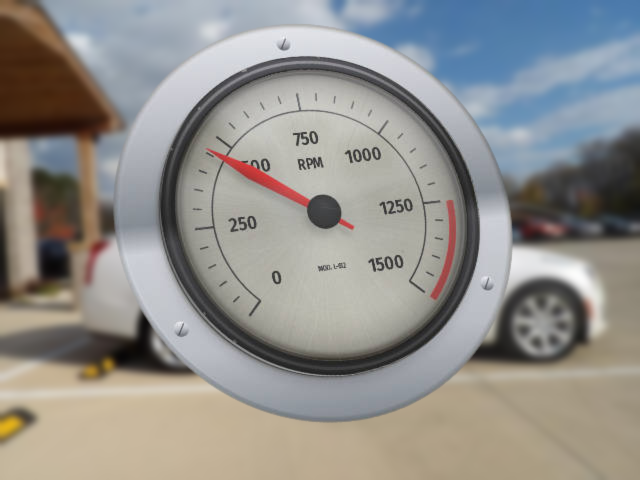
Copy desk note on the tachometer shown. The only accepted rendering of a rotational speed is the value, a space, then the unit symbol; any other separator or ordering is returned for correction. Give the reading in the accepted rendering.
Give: 450 rpm
